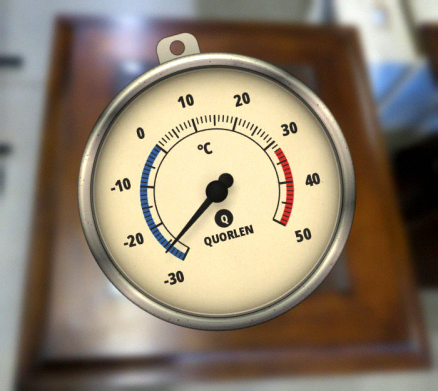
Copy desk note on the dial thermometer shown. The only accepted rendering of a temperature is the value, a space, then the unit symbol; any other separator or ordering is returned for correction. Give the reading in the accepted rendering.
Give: -26 °C
